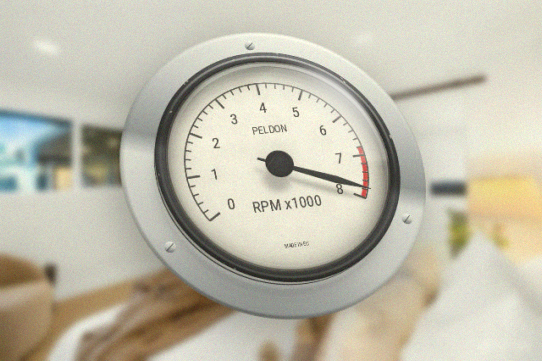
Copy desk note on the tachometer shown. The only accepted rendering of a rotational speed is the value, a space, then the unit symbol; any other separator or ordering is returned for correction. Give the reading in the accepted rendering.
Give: 7800 rpm
